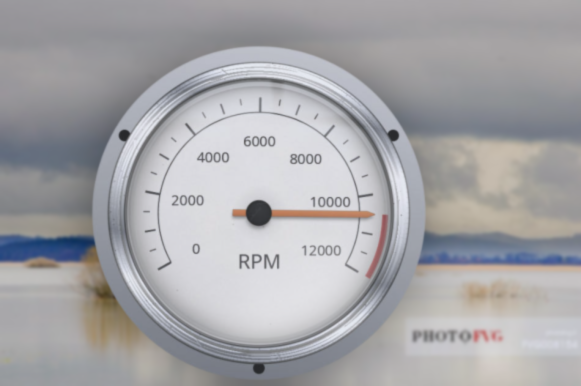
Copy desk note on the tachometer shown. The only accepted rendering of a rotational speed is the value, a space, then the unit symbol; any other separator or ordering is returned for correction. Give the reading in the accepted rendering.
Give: 10500 rpm
